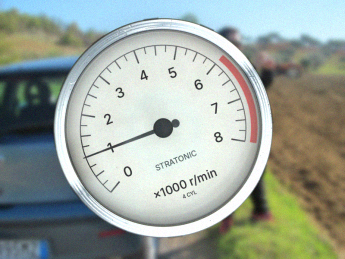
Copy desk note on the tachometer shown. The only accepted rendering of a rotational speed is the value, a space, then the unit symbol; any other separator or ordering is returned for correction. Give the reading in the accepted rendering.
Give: 1000 rpm
